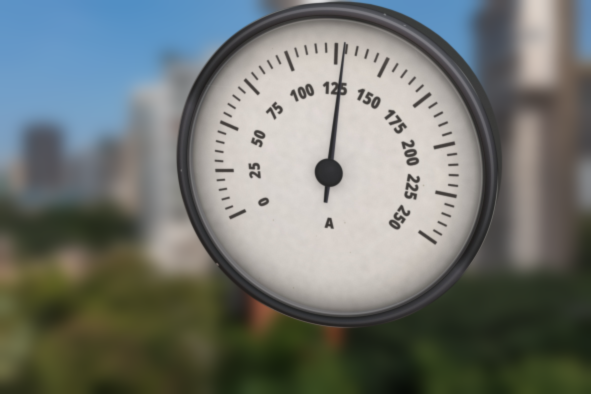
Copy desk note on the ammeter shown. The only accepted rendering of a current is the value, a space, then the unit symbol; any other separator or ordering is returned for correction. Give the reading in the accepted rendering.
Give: 130 A
